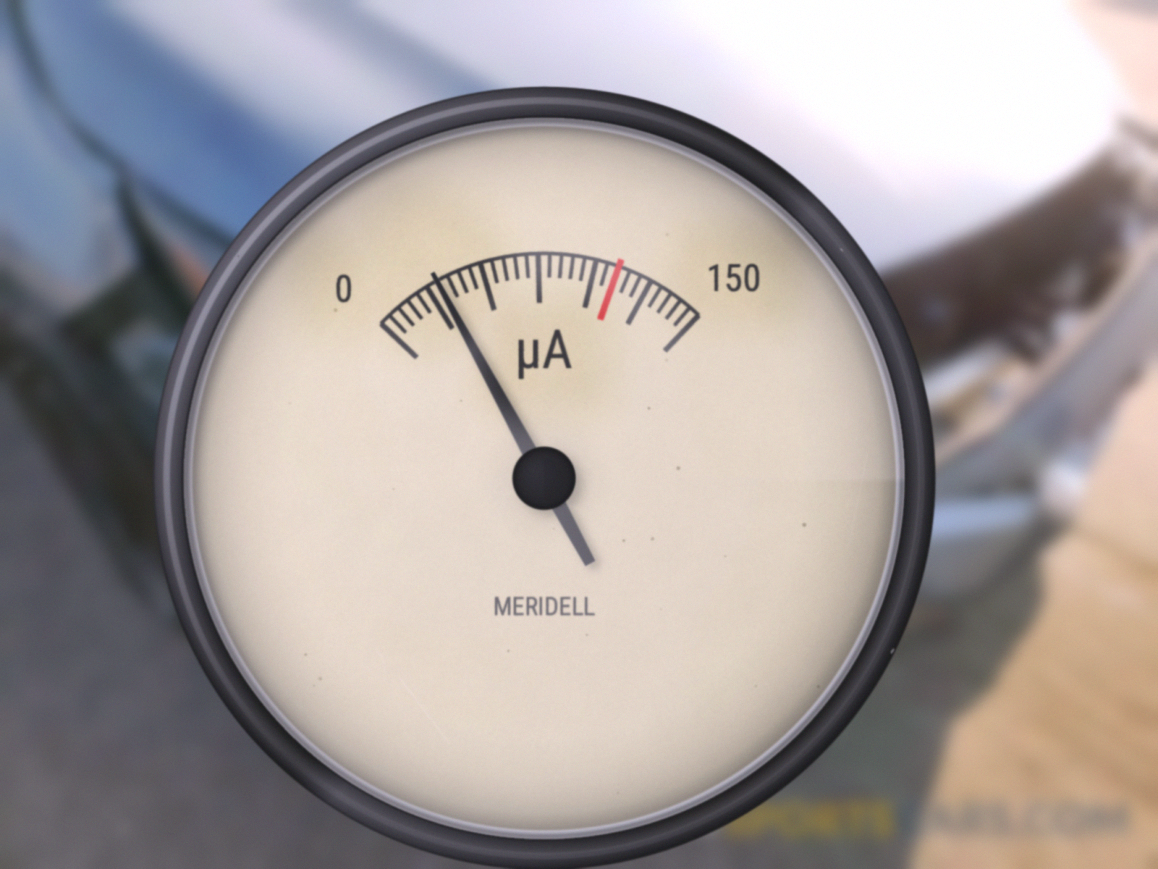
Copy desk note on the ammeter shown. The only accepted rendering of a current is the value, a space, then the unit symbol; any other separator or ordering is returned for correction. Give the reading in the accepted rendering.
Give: 30 µA
